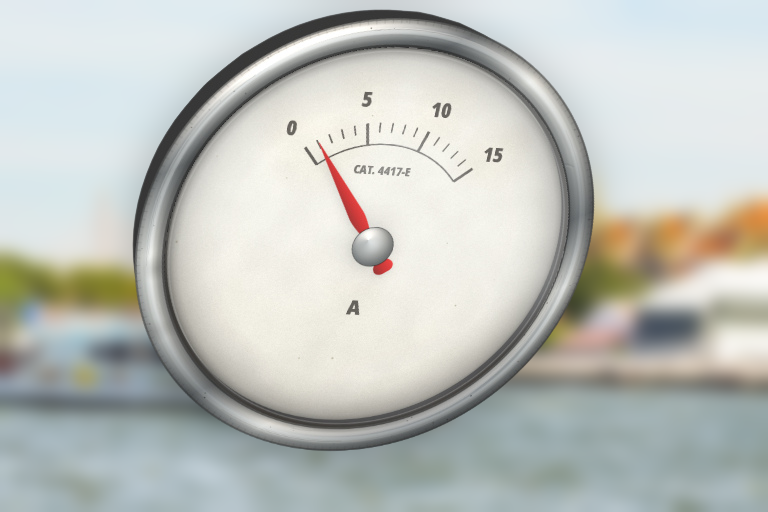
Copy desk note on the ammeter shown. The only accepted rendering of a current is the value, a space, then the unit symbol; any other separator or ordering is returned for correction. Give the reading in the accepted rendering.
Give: 1 A
